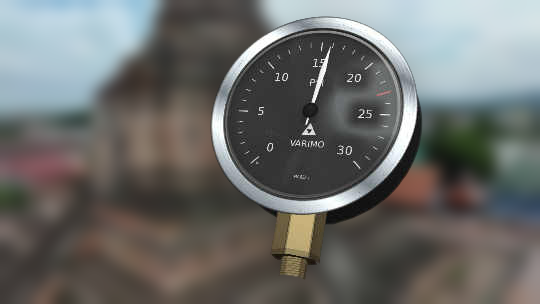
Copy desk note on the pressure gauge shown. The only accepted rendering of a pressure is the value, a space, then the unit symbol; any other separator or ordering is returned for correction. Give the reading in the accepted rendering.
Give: 16 psi
